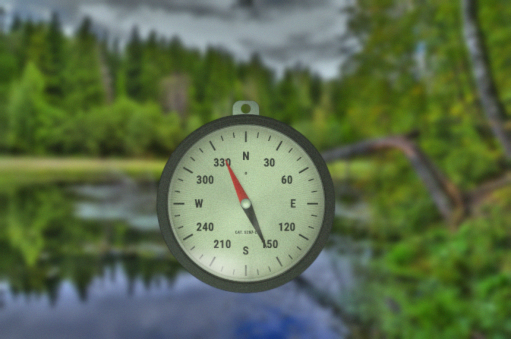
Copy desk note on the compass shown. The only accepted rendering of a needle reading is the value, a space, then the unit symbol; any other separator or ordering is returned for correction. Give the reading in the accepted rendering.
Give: 335 °
